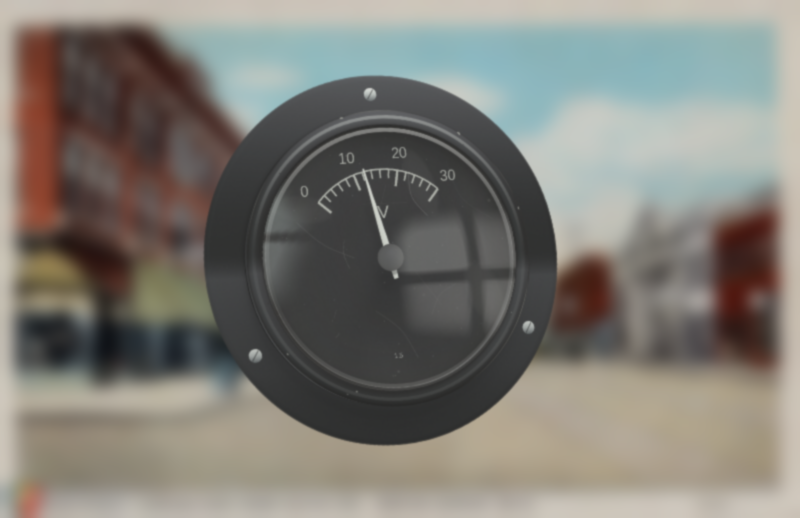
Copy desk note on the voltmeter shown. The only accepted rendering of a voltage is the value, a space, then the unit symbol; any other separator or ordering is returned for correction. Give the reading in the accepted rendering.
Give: 12 V
